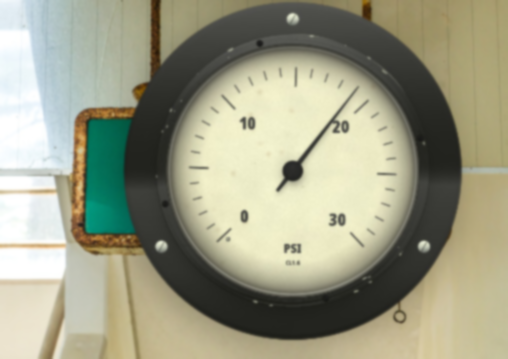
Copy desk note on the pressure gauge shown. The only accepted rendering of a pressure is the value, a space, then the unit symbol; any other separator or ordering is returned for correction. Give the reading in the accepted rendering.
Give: 19 psi
